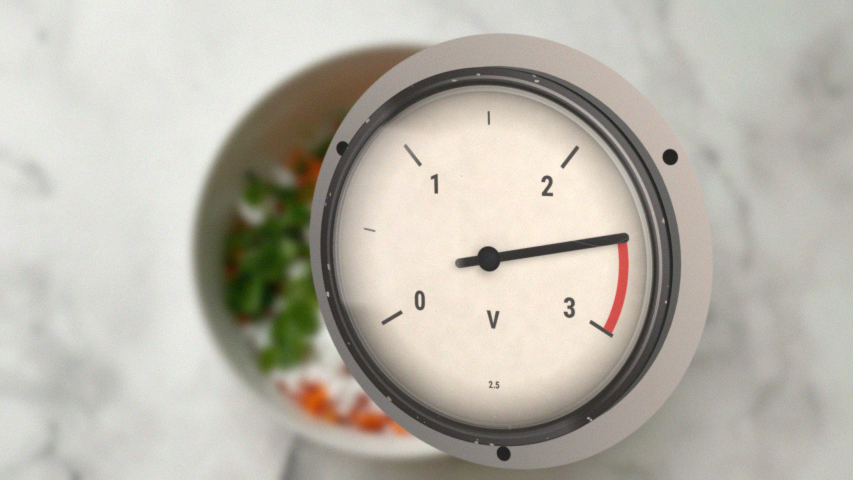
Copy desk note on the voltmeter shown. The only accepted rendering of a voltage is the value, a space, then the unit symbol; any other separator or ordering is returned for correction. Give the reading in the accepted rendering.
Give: 2.5 V
